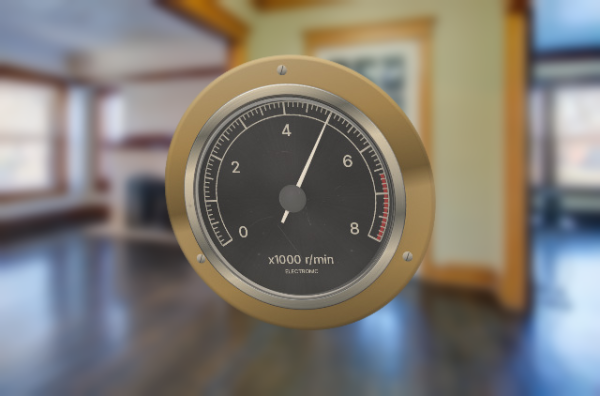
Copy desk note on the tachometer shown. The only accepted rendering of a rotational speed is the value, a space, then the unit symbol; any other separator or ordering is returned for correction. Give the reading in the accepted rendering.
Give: 5000 rpm
